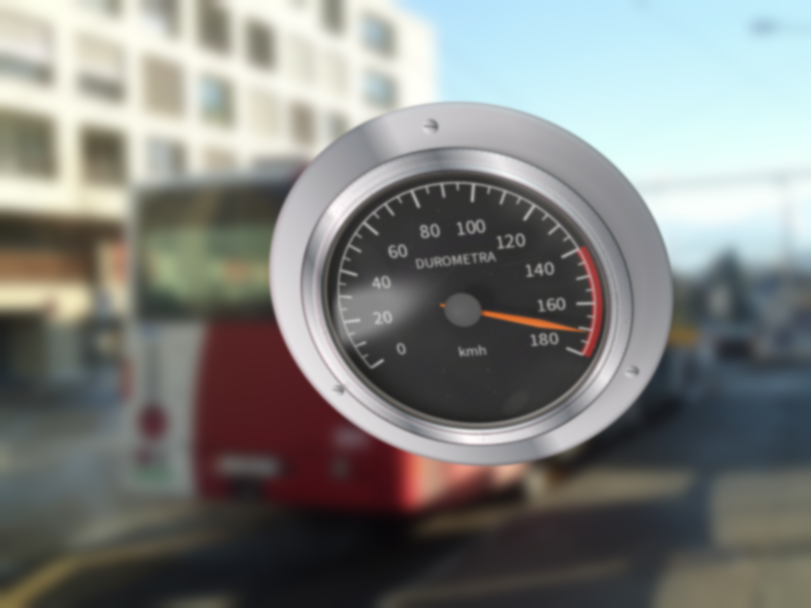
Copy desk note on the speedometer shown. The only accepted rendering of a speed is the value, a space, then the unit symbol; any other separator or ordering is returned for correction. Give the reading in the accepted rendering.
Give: 170 km/h
